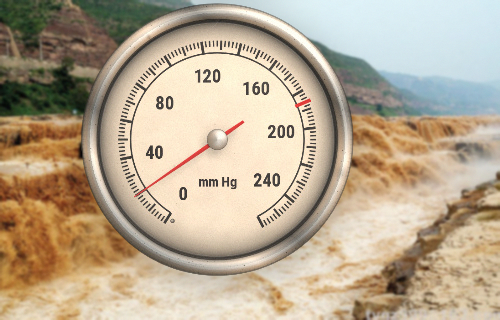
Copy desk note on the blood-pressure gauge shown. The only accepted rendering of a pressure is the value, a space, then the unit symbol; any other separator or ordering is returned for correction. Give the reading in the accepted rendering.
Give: 20 mmHg
